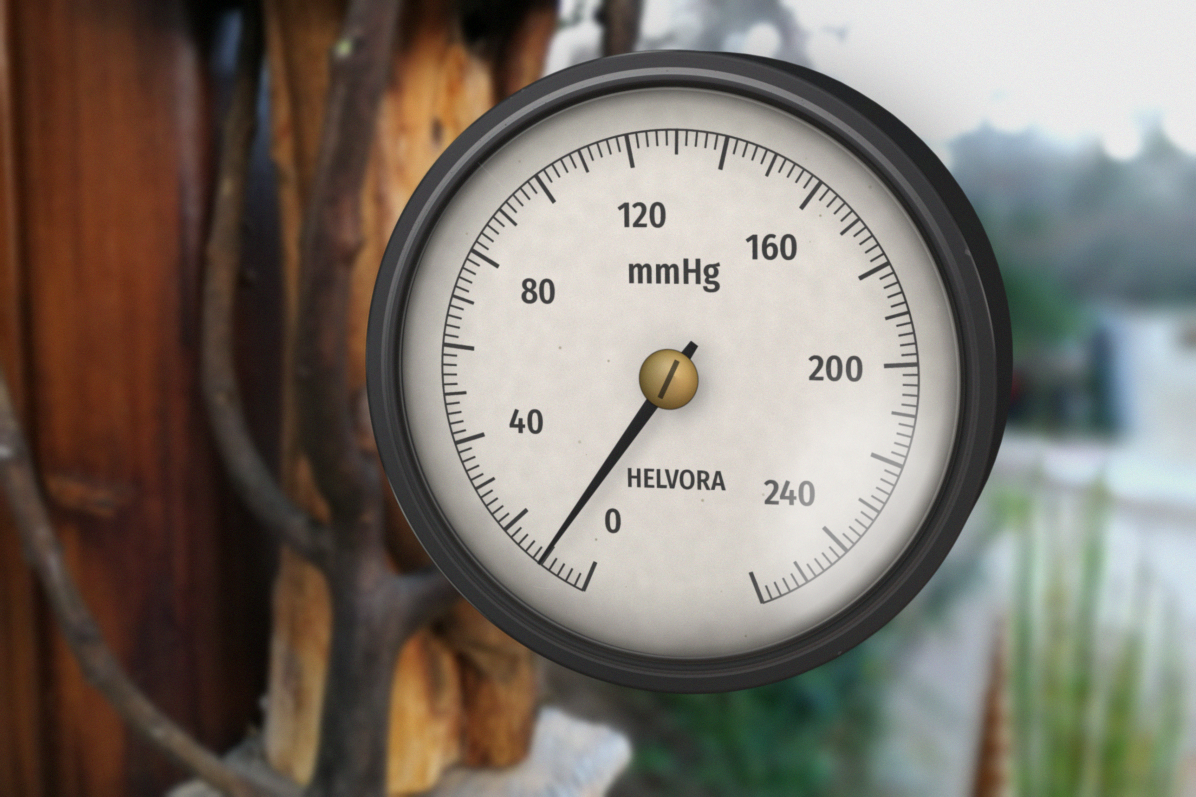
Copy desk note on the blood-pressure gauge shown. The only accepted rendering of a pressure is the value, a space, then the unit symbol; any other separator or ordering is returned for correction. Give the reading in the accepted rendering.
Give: 10 mmHg
